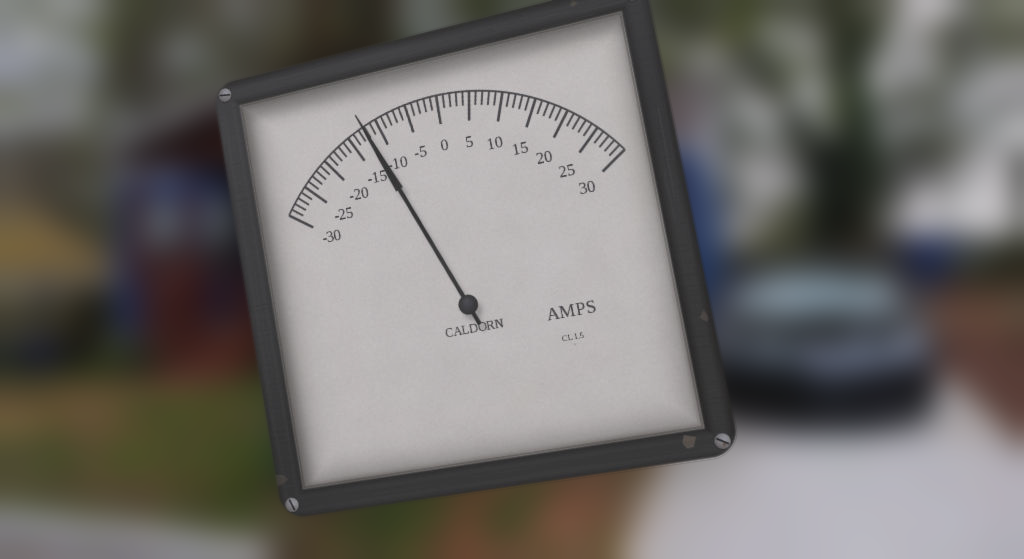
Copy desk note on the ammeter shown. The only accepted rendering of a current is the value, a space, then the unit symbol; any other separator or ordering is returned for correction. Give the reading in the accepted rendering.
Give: -12 A
